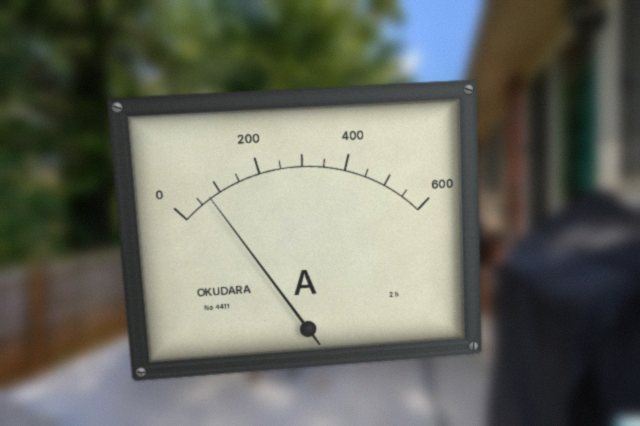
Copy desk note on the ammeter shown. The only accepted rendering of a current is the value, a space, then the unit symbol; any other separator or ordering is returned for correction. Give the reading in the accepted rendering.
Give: 75 A
